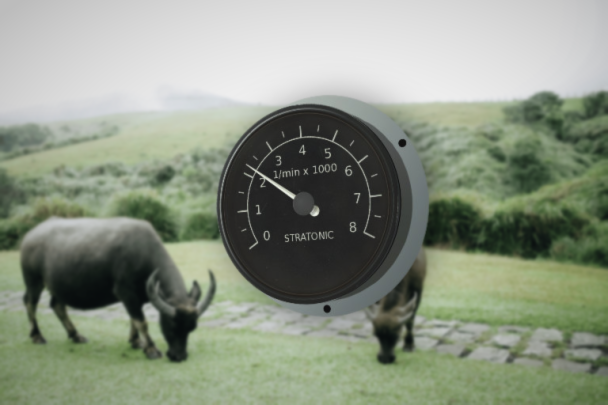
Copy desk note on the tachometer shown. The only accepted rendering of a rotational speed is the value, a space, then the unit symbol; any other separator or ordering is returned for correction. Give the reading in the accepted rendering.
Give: 2250 rpm
